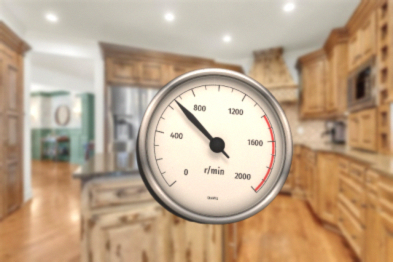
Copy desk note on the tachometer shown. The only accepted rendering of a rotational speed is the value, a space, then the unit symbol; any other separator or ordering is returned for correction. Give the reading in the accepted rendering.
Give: 650 rpm
